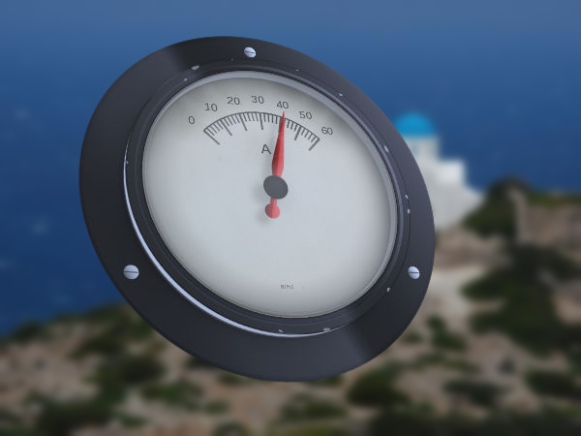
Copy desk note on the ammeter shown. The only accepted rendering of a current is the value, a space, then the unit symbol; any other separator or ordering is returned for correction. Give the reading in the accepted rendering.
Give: 40 A
